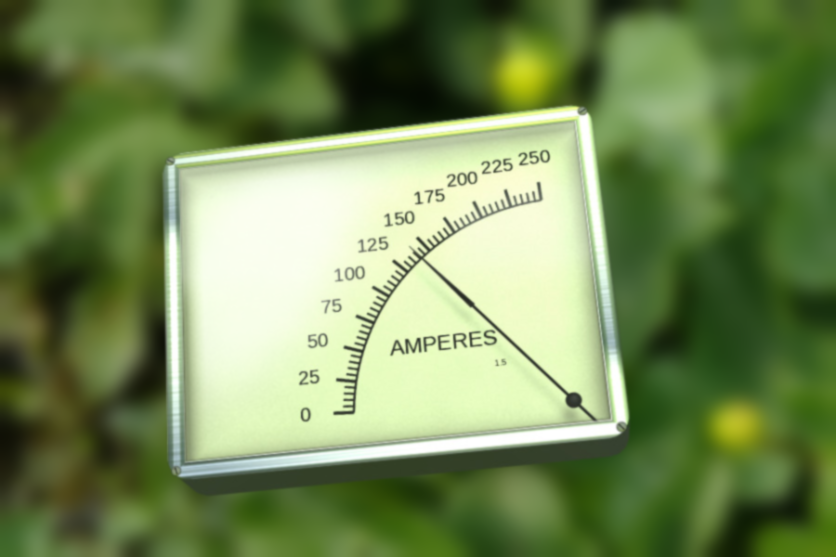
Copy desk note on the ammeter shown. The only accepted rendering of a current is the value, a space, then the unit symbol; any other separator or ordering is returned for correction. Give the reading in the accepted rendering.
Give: 140 A
